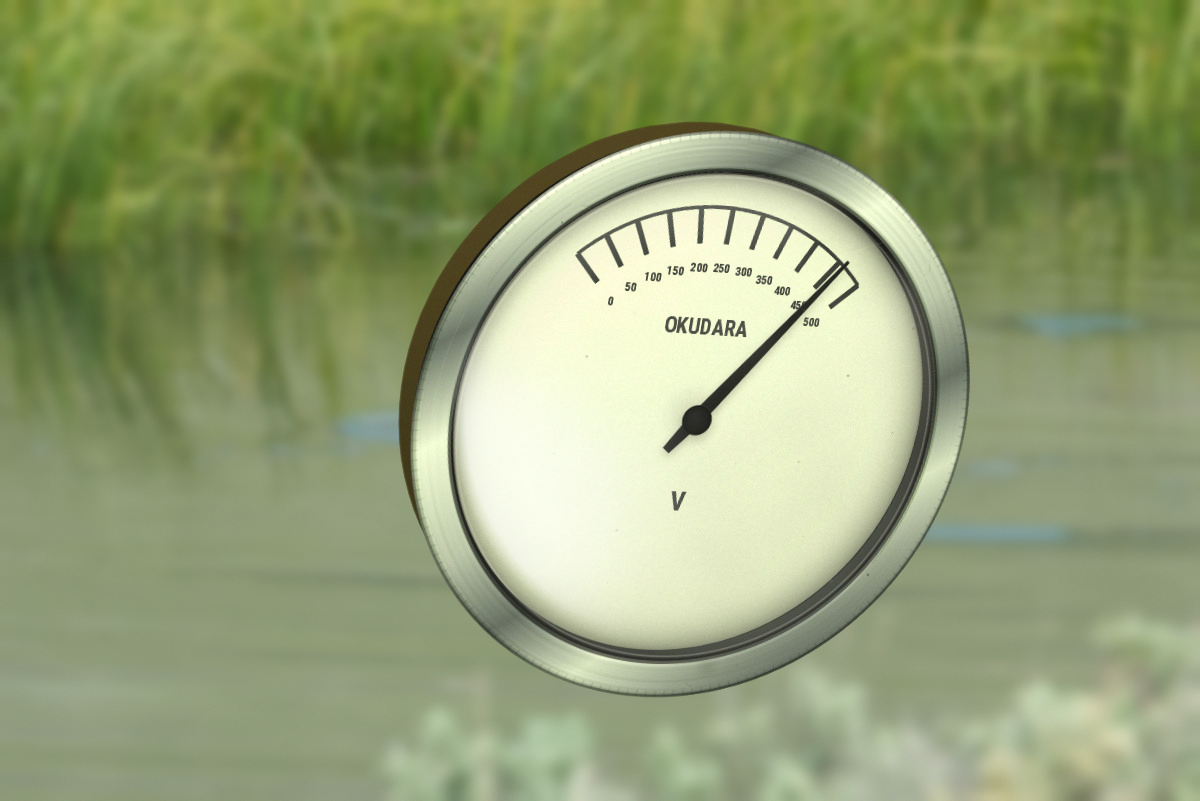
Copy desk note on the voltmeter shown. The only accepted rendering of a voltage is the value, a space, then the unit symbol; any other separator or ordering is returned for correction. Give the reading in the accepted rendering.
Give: 450 V
